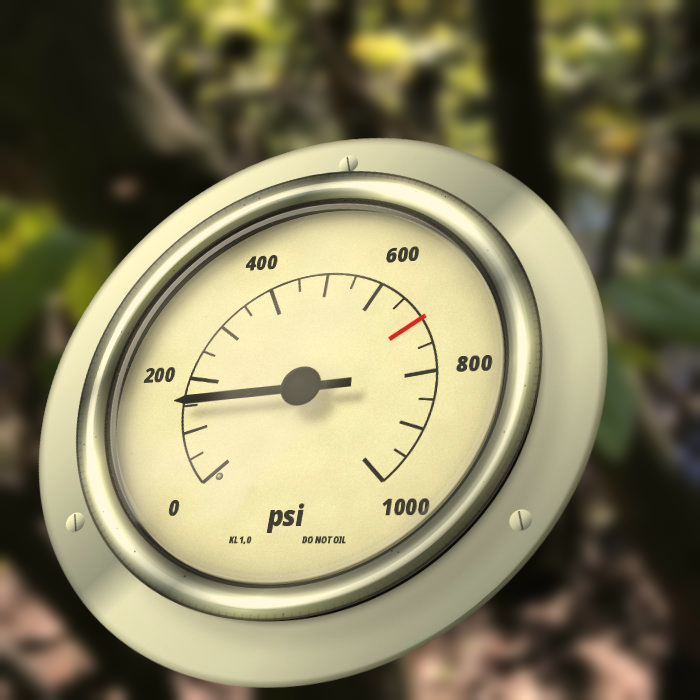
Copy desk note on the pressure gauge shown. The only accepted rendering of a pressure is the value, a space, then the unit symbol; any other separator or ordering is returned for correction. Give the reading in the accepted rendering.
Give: 150 psi
